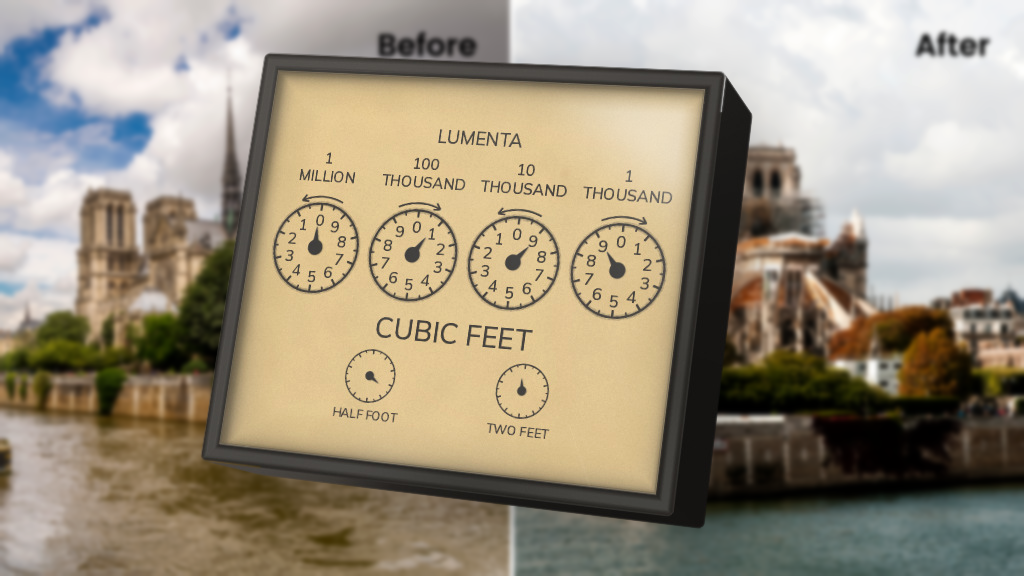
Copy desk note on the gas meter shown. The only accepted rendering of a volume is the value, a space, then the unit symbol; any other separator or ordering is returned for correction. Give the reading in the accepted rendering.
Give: 8900 ft³
